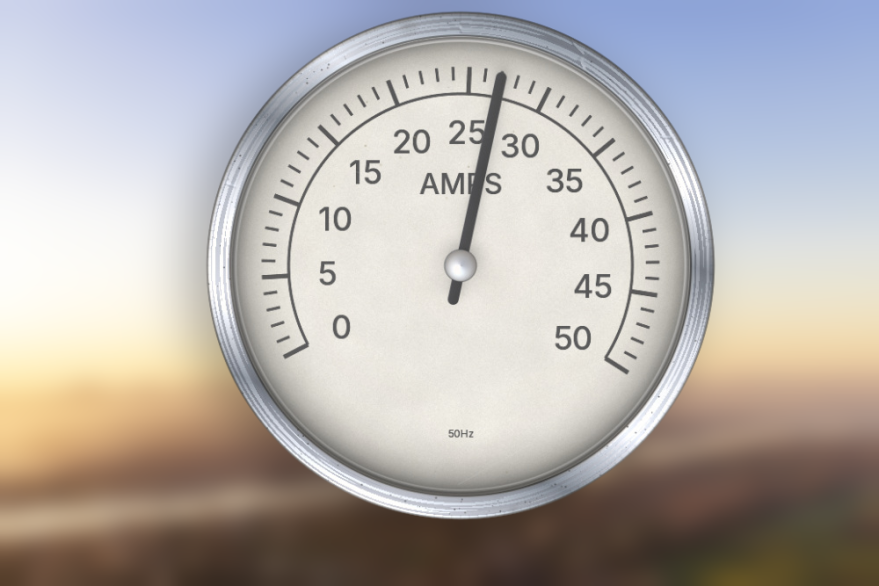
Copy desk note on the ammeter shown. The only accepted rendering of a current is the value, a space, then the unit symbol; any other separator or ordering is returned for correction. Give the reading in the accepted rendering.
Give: 27 A
